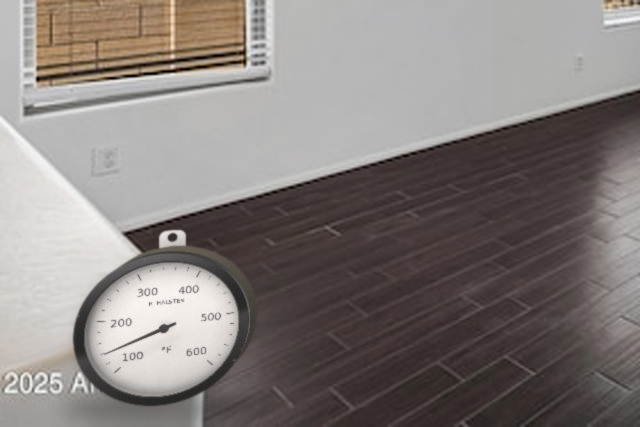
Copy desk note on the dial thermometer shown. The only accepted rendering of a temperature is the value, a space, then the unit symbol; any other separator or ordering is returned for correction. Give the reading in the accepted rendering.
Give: 140 °F
